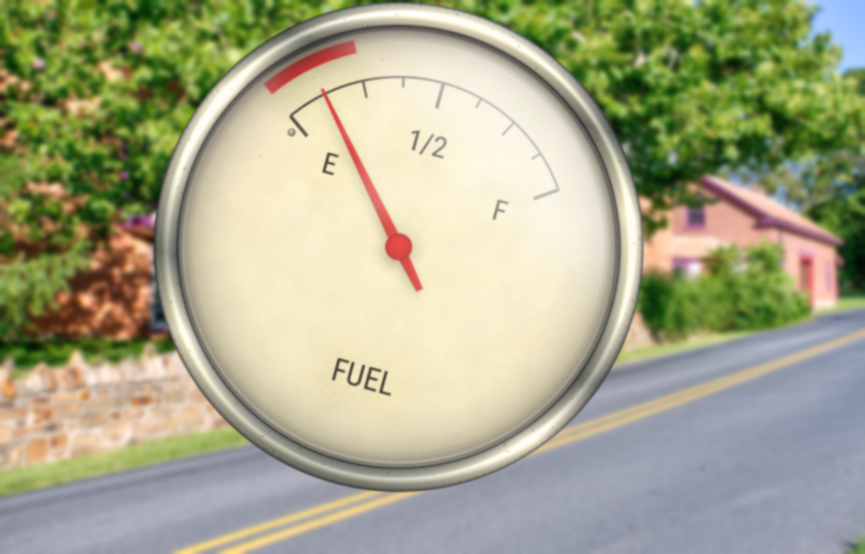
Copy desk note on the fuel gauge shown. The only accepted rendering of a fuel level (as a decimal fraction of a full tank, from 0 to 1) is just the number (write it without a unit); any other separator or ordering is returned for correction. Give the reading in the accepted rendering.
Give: 0.125
